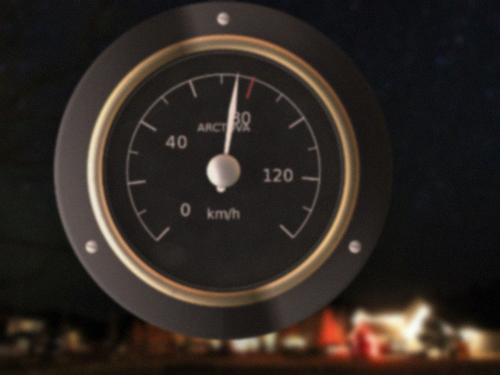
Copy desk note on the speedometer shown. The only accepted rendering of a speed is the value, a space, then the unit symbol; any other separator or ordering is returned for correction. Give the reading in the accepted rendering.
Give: 75 km/h
